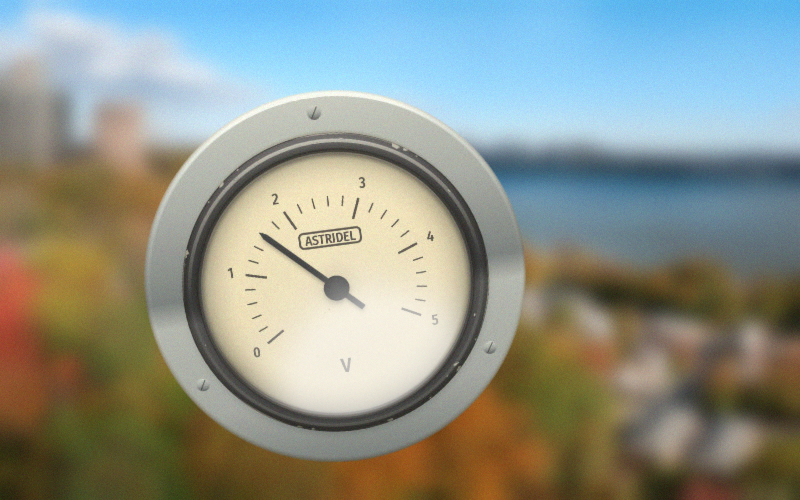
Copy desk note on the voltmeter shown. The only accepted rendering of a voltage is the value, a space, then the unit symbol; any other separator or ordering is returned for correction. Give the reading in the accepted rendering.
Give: 1.6 V
